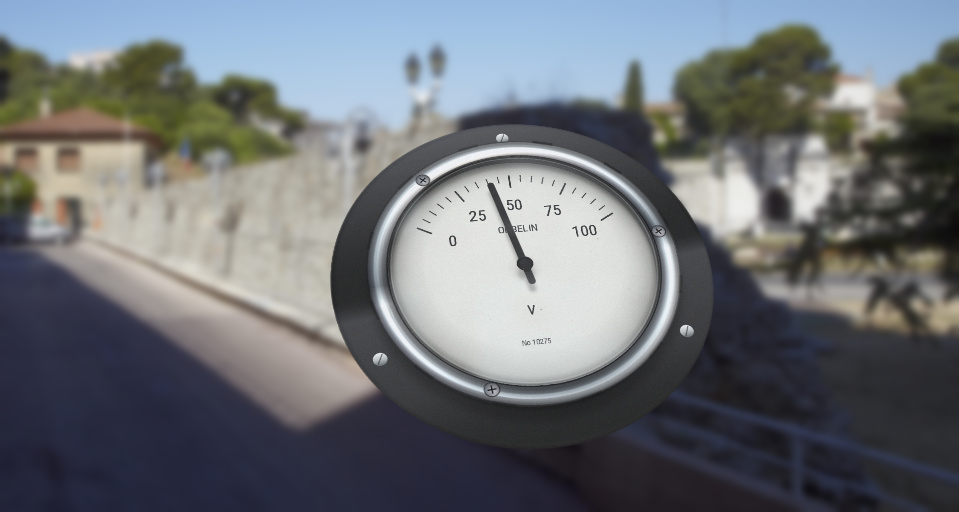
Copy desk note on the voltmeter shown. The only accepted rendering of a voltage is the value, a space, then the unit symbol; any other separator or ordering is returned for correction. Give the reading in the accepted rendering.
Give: 40 V
